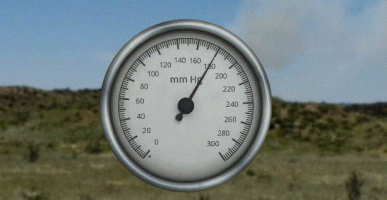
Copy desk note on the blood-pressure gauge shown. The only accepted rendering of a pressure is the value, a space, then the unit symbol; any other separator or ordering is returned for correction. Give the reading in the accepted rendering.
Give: 180 mmHg
